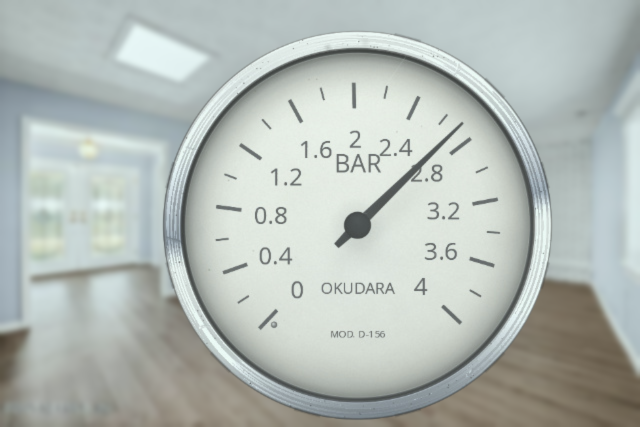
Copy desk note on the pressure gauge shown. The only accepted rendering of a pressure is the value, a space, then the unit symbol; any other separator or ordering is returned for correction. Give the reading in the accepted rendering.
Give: 2.7 bar
